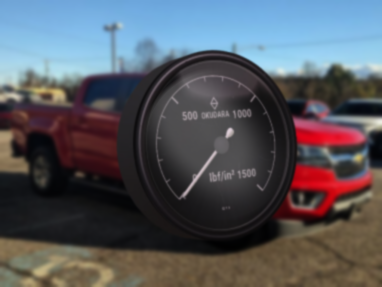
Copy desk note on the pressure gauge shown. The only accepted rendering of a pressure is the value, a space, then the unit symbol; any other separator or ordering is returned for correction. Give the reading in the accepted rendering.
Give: 0 psi
